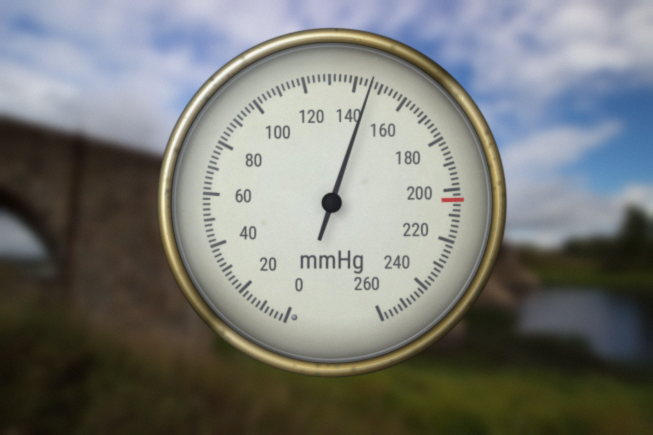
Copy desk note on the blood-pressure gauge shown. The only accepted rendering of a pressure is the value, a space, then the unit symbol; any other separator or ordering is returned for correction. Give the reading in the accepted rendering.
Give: 146 mmHg
